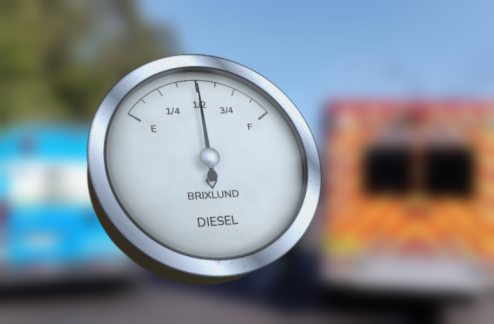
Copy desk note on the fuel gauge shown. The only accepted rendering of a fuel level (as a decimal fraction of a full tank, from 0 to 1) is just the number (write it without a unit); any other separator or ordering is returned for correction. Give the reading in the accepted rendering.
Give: 0.5
